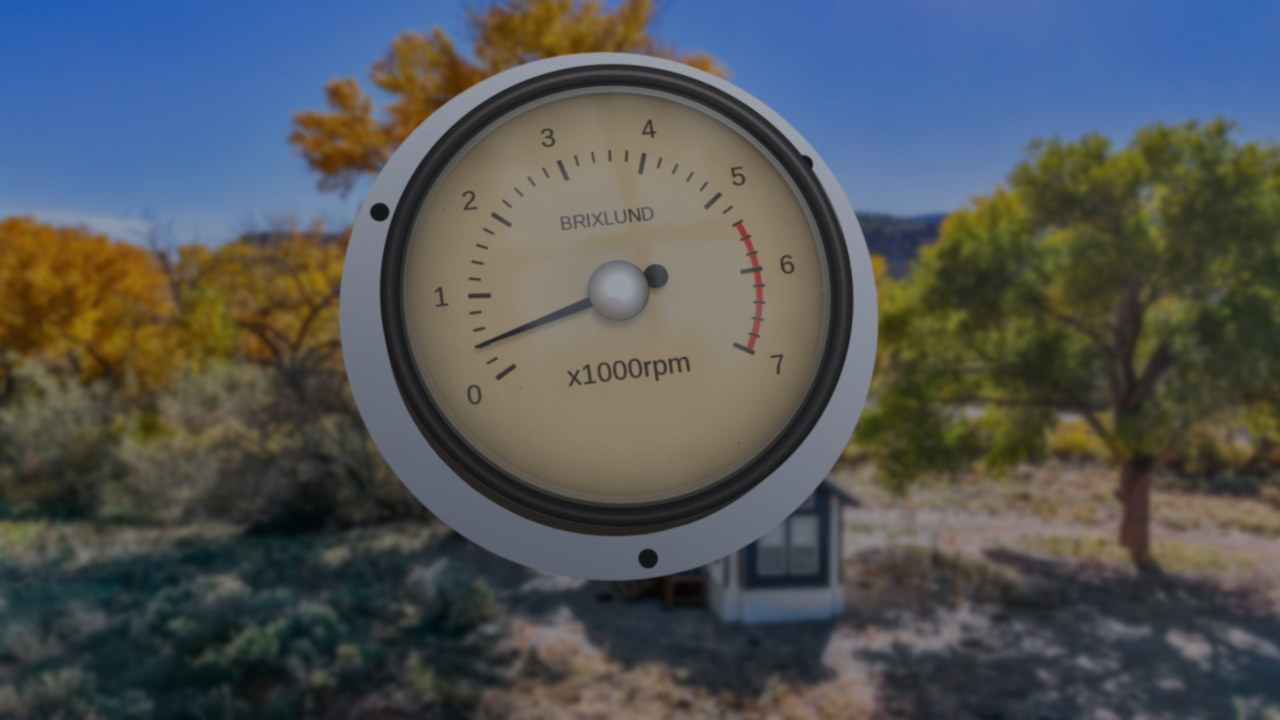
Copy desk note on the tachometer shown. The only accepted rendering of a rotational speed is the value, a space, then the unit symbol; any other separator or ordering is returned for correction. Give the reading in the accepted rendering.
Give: 400 rpm
